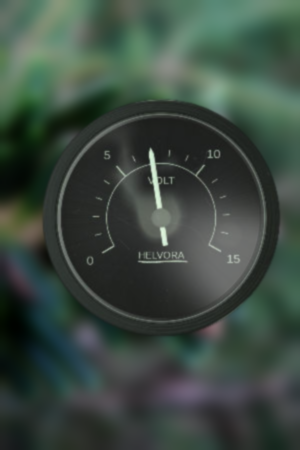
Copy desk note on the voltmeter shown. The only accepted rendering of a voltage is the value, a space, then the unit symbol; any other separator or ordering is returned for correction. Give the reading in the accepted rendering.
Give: 7 V
